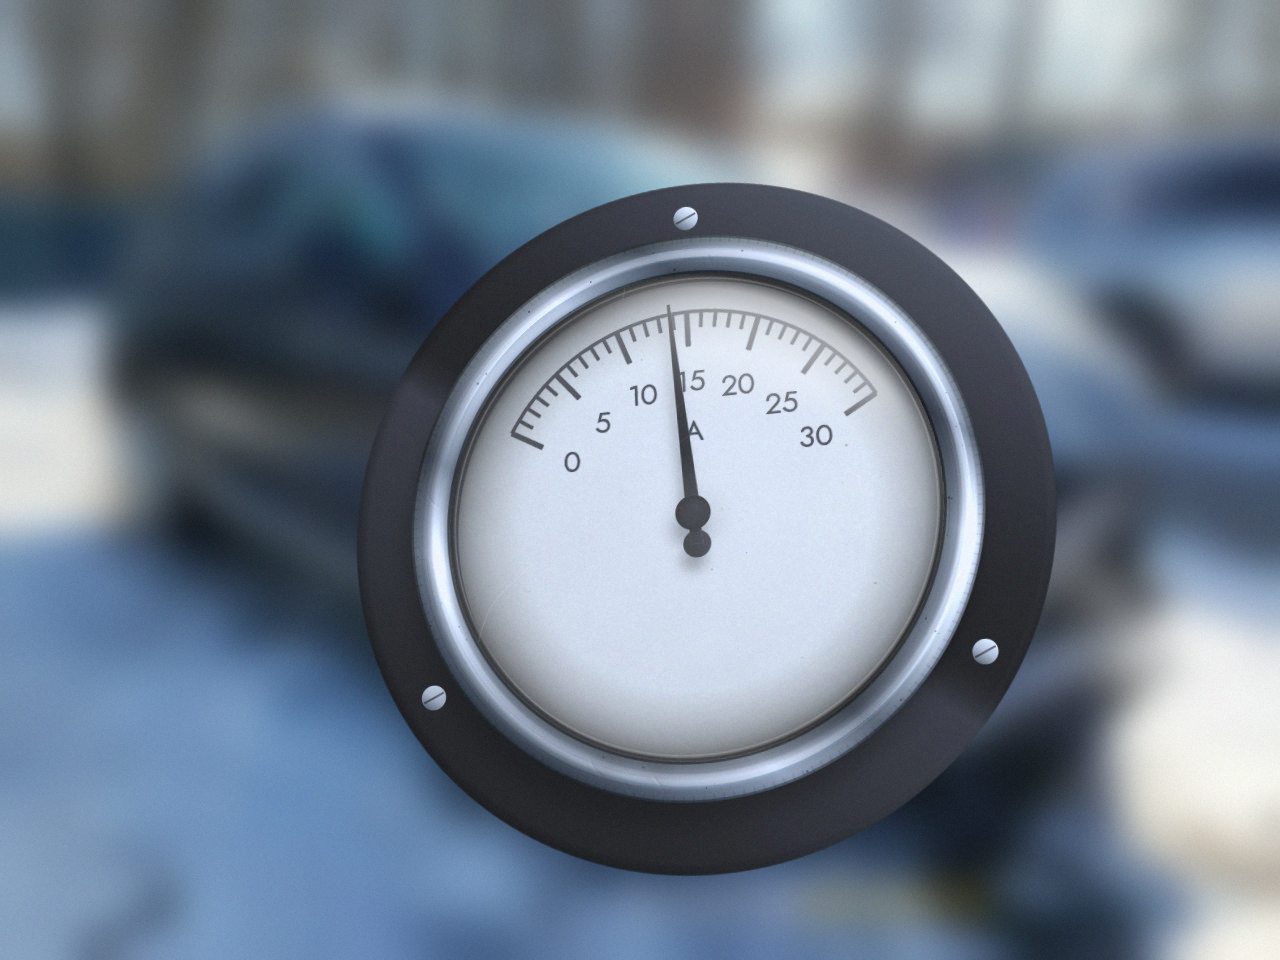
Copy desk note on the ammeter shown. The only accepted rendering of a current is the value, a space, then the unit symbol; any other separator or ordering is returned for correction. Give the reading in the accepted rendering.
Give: 14 A
